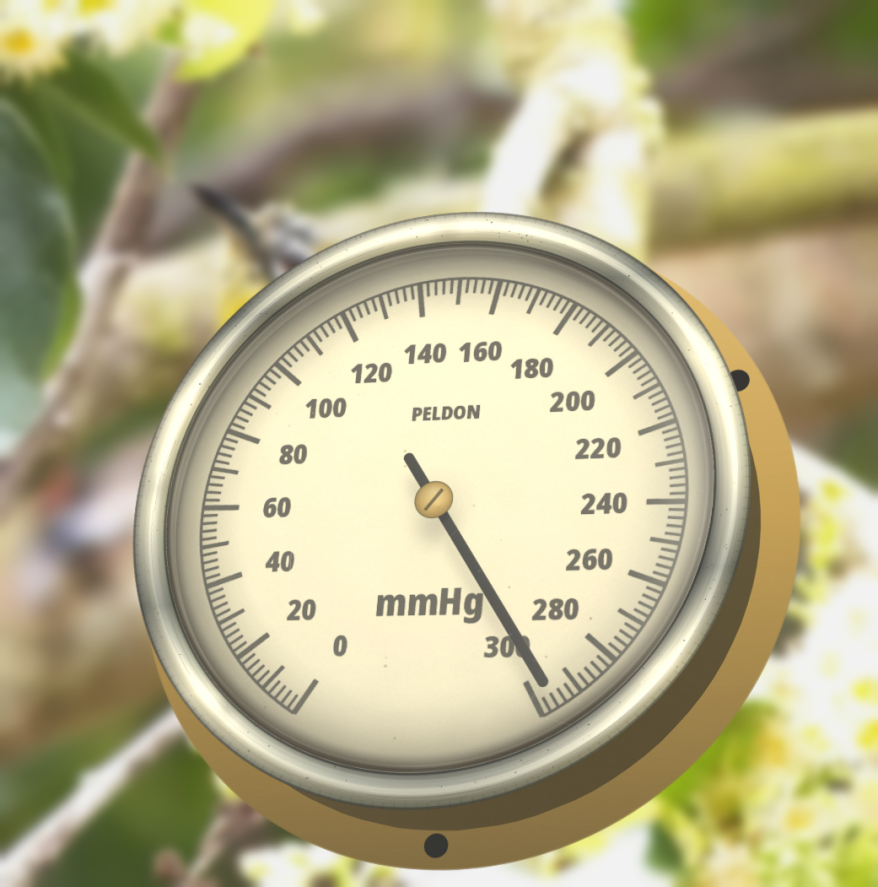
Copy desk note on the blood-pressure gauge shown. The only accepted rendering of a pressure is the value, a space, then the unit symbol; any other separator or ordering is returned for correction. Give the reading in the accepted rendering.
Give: 296 mmHg
